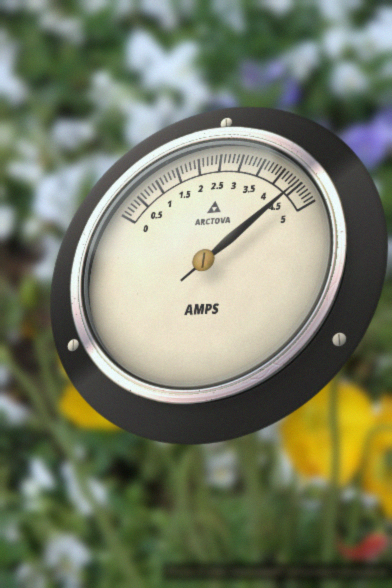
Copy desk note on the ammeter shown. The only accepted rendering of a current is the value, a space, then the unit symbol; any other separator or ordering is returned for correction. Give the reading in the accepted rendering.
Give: 4.5 A
